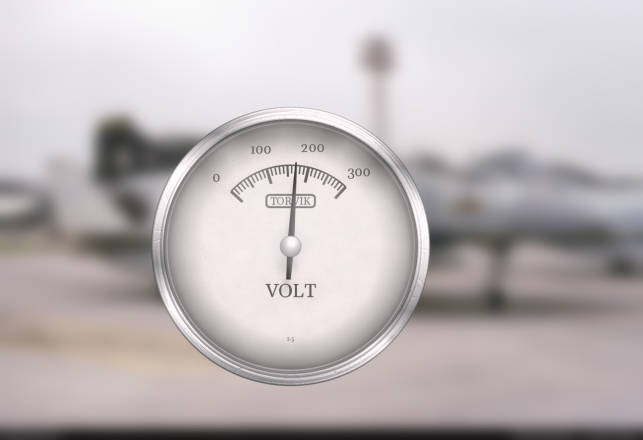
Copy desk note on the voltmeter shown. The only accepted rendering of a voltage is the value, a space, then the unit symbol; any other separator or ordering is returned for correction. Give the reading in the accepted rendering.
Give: 170 V
